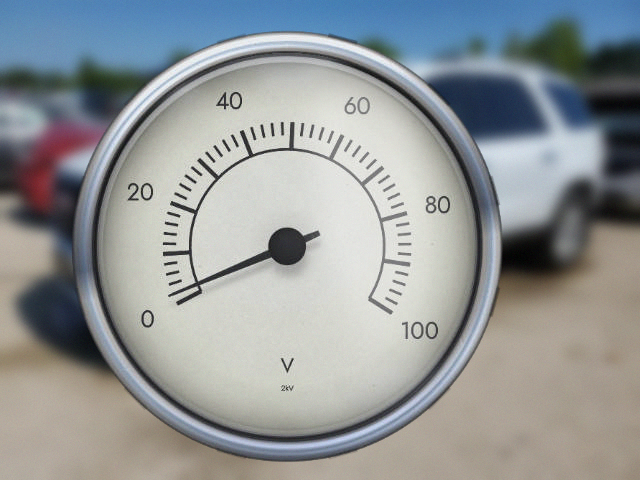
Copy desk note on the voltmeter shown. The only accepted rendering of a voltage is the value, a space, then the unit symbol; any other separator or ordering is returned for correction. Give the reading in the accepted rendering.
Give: 2 V
